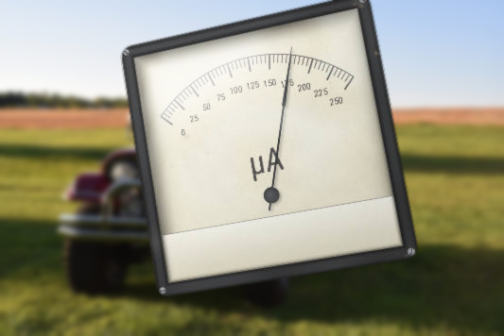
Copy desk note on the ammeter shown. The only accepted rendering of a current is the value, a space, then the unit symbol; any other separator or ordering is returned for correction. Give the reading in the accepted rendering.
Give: 175 µA
